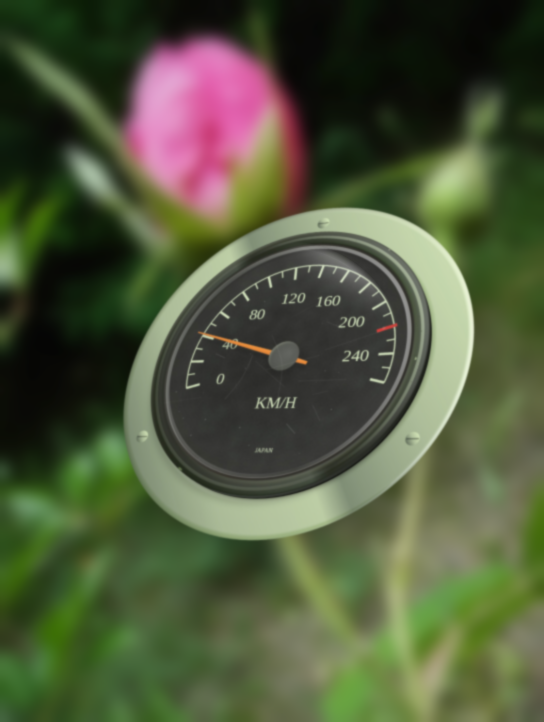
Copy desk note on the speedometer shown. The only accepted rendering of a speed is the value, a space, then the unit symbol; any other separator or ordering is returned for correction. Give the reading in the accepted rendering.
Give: 40 km/h
